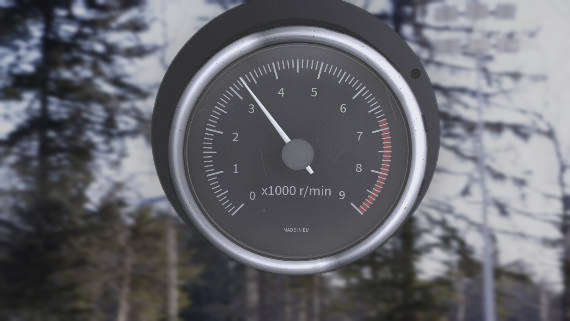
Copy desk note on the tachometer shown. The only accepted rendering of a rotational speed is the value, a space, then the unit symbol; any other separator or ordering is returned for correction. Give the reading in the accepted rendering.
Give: 3300 rpm
